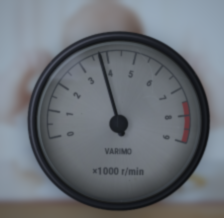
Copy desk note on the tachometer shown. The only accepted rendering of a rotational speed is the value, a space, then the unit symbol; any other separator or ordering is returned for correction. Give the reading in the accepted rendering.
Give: 3750 rpm
